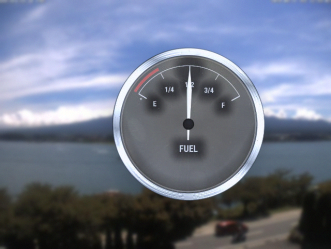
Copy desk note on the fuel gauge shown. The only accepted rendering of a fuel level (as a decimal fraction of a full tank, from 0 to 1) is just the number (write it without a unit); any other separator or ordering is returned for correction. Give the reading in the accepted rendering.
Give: 0.5
